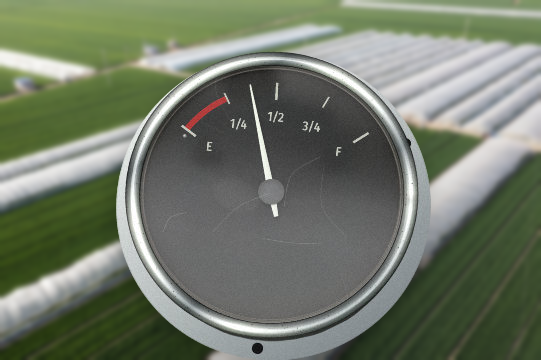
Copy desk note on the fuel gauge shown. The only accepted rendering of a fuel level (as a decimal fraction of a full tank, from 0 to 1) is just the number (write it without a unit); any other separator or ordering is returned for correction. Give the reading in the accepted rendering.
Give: 0.375
